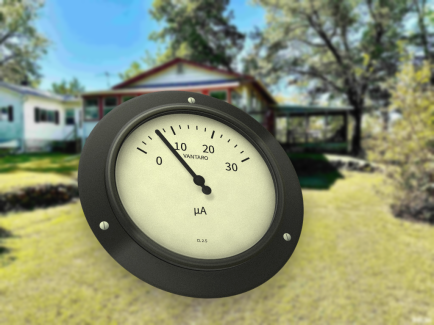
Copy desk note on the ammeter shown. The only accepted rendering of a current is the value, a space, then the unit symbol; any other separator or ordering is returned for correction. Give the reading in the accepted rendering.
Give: 6 µA
